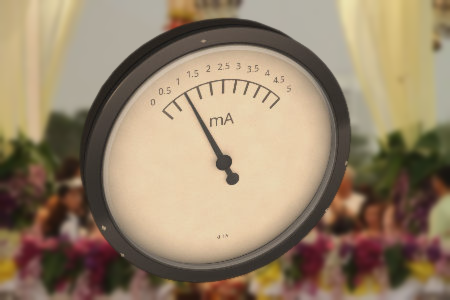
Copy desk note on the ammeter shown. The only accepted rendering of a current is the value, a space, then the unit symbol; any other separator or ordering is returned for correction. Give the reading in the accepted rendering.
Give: 1 mA
